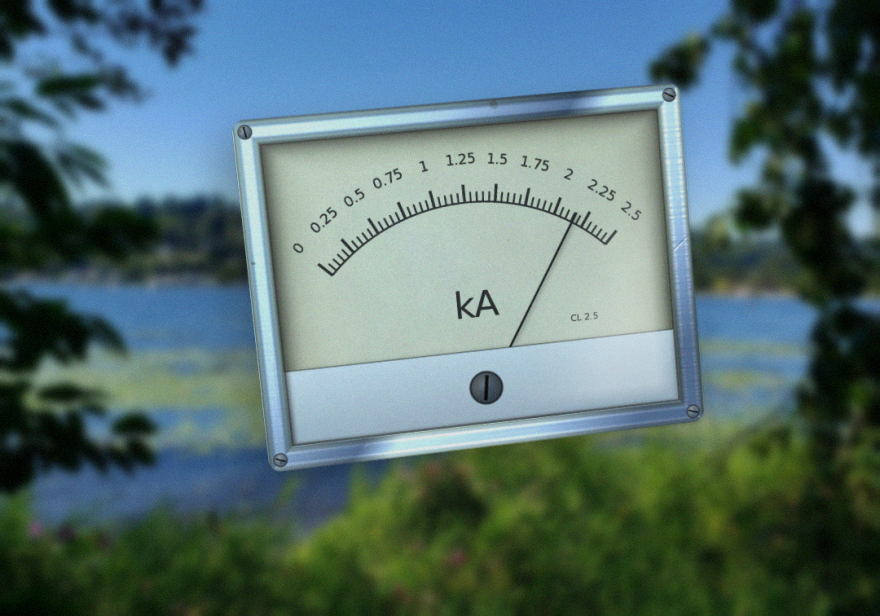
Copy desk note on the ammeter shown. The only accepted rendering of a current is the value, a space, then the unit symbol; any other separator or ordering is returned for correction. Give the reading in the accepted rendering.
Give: 2.15 kA
